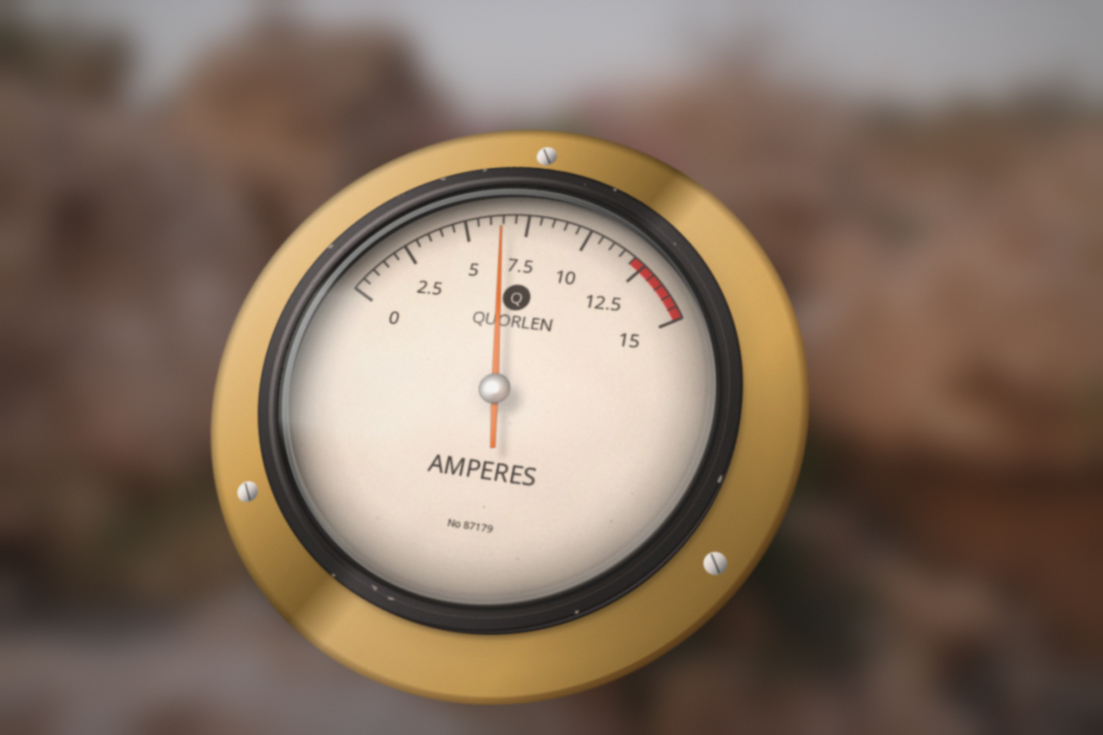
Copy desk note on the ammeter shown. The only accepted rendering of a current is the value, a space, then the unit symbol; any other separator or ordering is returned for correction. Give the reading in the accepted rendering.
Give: 6.5 A
